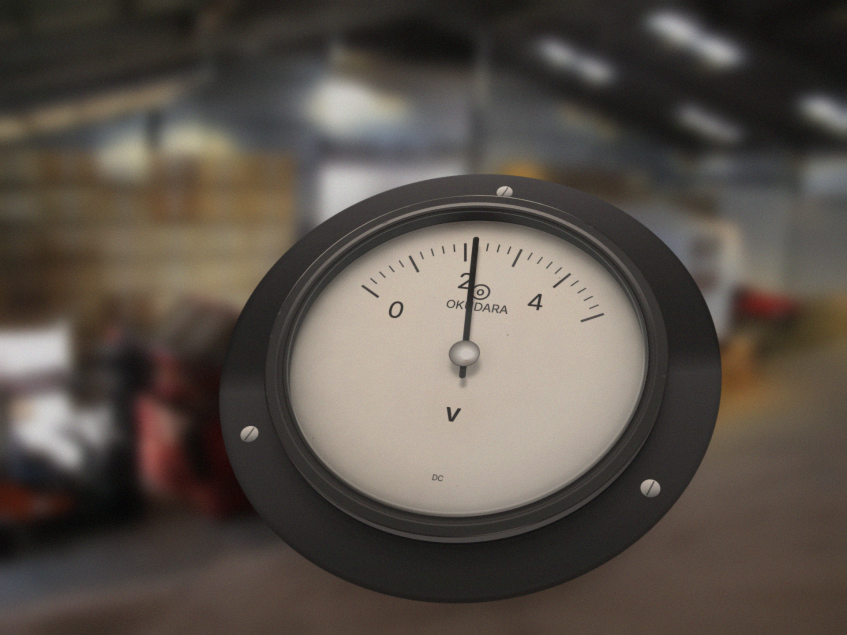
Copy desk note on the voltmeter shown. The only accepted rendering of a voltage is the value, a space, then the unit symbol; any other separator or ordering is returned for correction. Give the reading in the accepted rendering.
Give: 2.2 V
